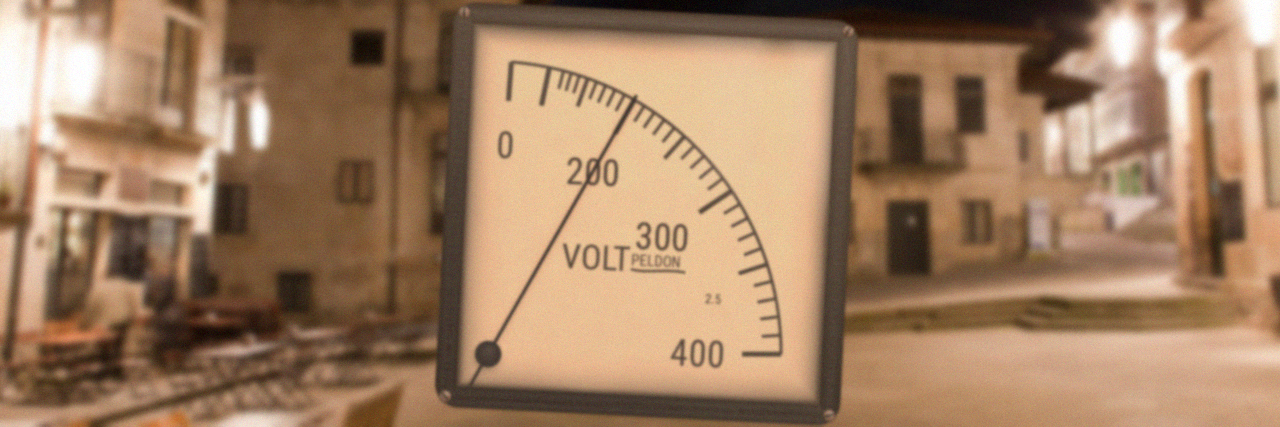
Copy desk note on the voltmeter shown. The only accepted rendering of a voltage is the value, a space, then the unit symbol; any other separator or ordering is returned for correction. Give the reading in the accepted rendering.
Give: 200 V
